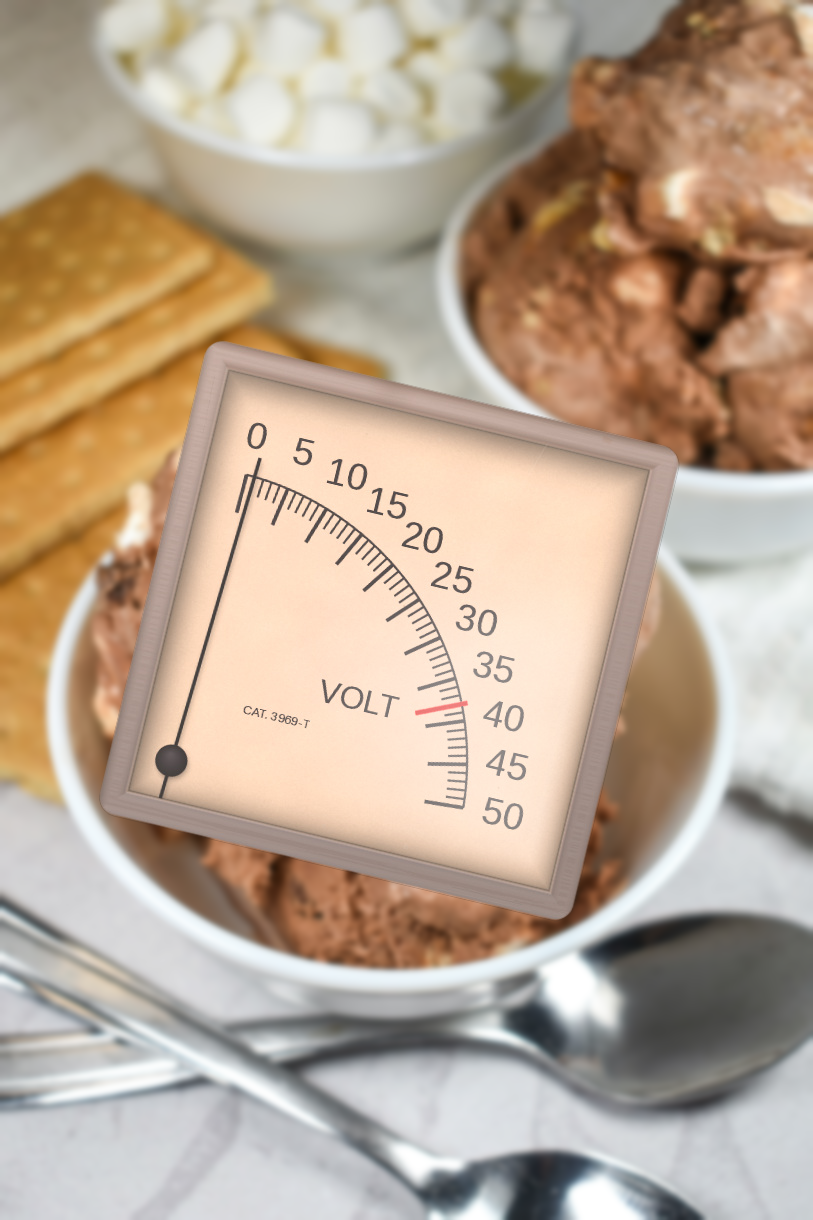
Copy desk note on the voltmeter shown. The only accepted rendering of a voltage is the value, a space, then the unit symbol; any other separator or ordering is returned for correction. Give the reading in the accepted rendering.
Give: 1 V
